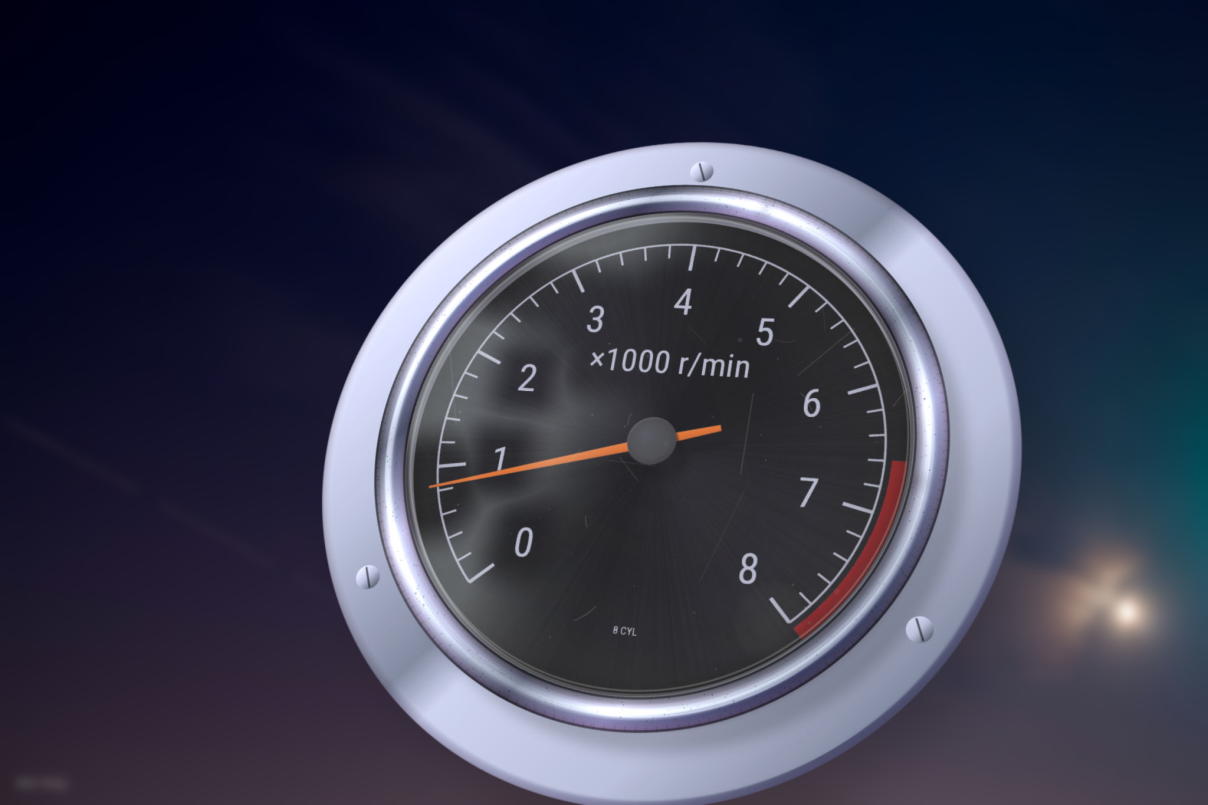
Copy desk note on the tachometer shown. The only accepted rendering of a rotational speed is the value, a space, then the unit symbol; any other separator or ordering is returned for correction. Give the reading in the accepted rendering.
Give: 800 rpm
